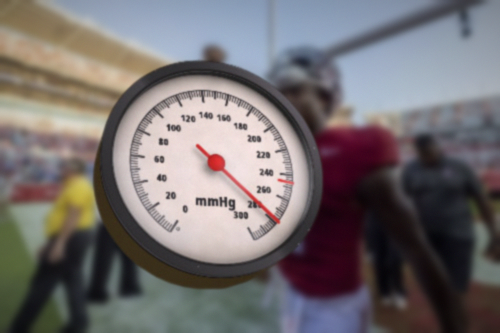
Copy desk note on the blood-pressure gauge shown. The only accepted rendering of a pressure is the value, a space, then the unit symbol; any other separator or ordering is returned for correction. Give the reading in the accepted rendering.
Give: 280 mmHg
